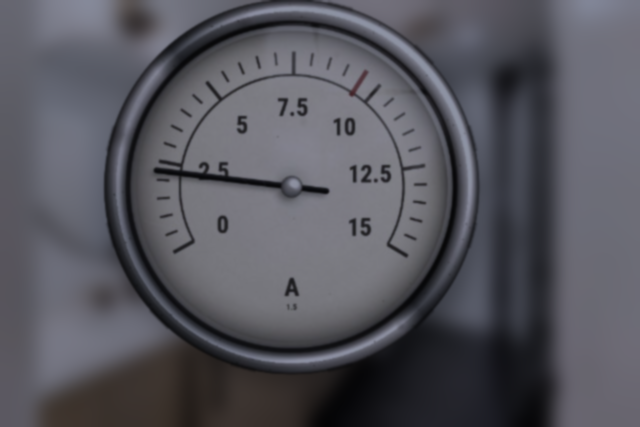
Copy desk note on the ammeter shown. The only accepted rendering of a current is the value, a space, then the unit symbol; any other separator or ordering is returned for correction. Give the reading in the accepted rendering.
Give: 2.25 A
